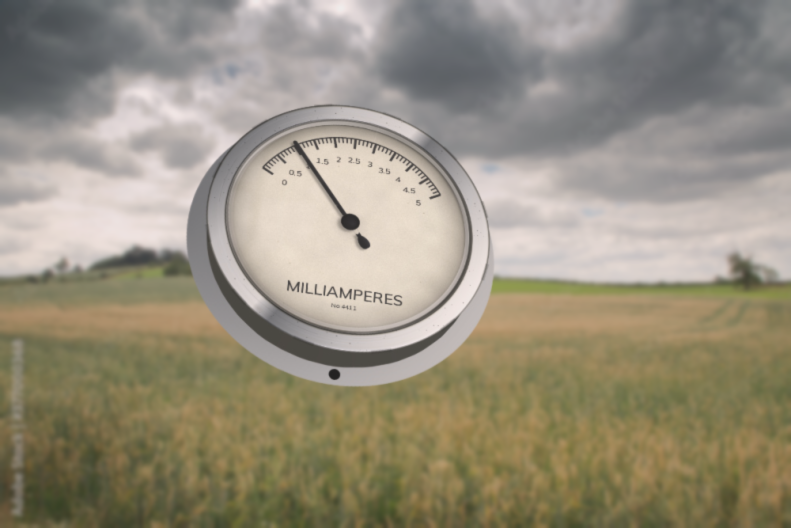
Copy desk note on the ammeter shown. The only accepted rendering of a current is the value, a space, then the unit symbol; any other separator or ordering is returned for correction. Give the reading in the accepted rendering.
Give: 1 mA
